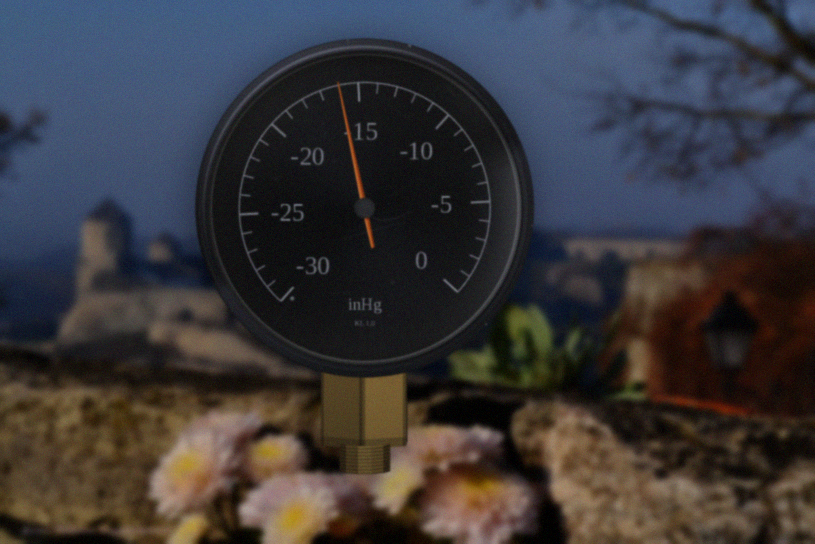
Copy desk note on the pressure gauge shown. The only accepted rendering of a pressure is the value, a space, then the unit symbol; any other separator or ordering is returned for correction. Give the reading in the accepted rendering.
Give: -16 inHg
